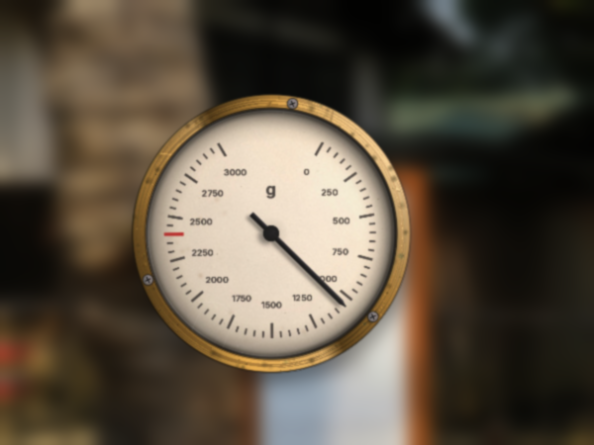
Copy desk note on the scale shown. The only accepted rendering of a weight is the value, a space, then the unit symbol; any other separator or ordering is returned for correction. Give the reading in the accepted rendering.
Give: 1050 g
